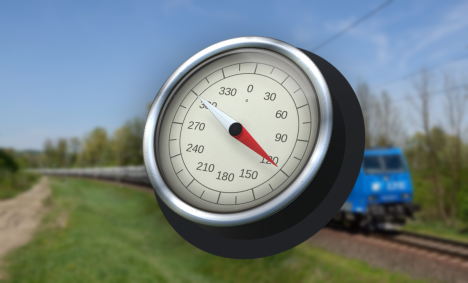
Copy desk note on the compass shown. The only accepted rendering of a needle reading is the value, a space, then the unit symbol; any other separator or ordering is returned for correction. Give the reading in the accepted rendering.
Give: 120 °
